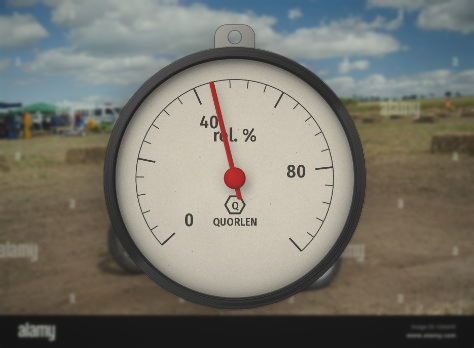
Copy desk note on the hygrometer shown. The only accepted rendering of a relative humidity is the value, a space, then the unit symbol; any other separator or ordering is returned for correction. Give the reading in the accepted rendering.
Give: 44 %
